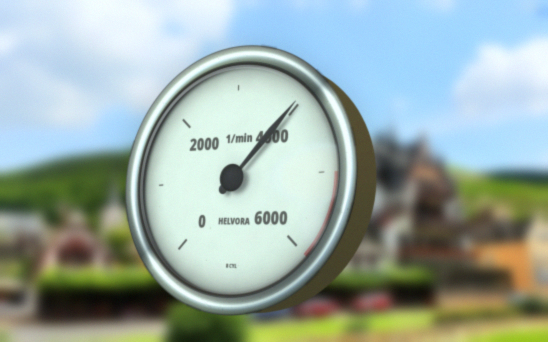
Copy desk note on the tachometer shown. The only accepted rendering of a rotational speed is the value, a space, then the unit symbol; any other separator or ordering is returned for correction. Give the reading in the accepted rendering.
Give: 4000 rpm
